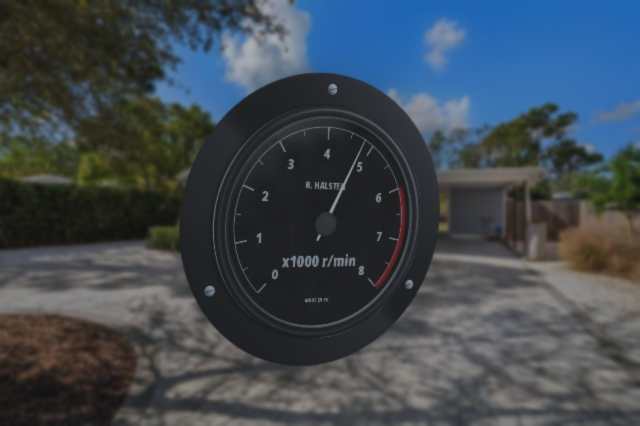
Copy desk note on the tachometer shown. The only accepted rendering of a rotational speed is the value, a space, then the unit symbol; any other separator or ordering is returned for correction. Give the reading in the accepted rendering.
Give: 4750 rpm
